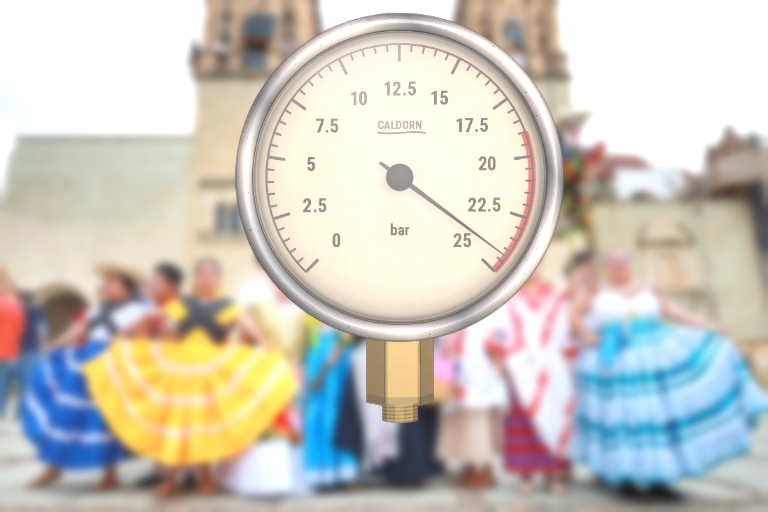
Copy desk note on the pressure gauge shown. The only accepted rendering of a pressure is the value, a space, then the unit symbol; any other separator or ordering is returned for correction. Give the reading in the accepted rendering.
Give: 24.25 bar
